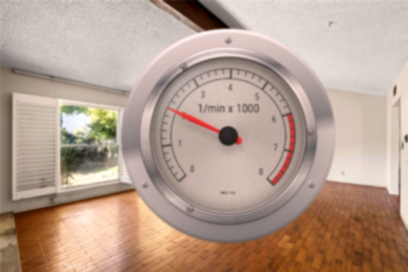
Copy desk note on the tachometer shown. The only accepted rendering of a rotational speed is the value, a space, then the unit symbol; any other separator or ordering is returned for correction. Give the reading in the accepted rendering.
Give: 2000 rpm
